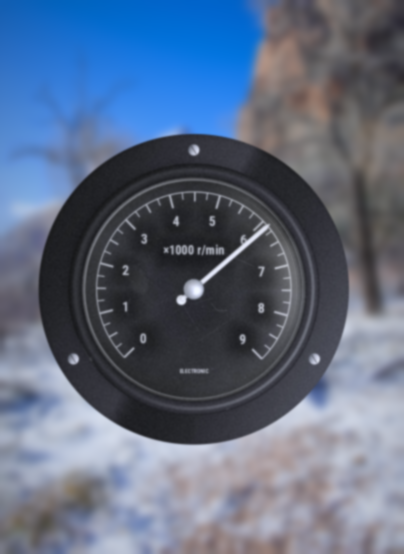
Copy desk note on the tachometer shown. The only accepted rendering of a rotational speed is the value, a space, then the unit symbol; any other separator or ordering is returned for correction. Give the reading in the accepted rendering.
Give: 6125 rpm
